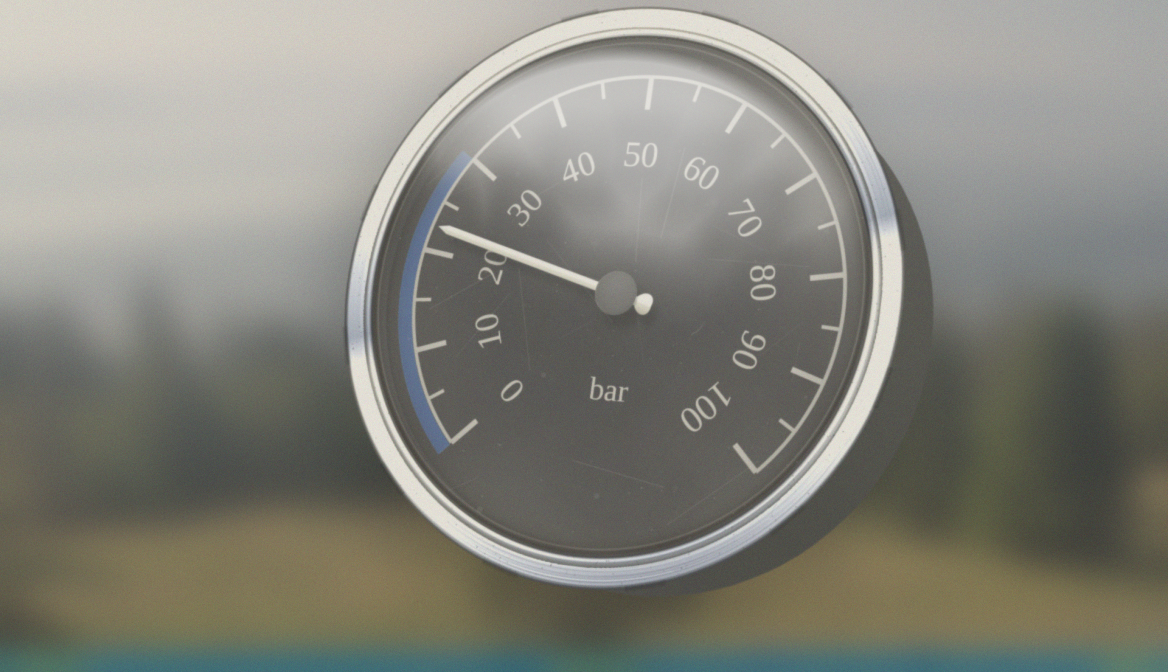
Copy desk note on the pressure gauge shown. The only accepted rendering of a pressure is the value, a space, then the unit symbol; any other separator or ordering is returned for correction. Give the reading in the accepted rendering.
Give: 22.5 bar
